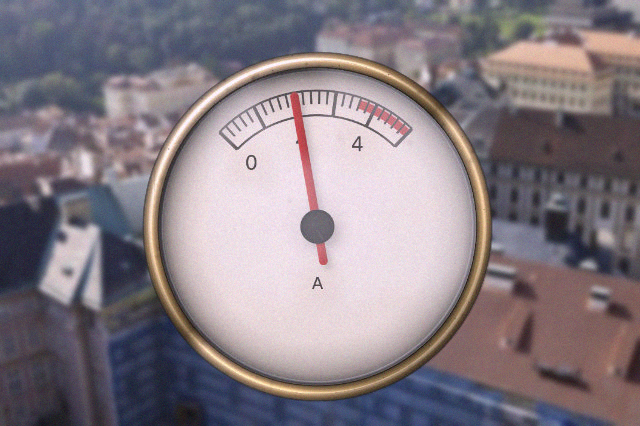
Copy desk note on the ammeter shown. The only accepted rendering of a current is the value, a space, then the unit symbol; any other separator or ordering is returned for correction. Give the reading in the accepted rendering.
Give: 2 A
